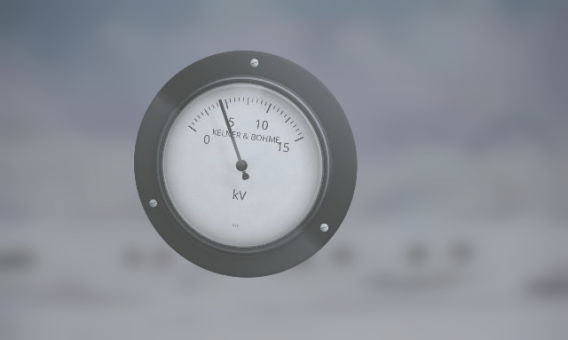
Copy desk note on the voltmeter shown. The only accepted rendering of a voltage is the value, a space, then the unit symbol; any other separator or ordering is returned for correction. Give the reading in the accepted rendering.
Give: 4.5 kV
